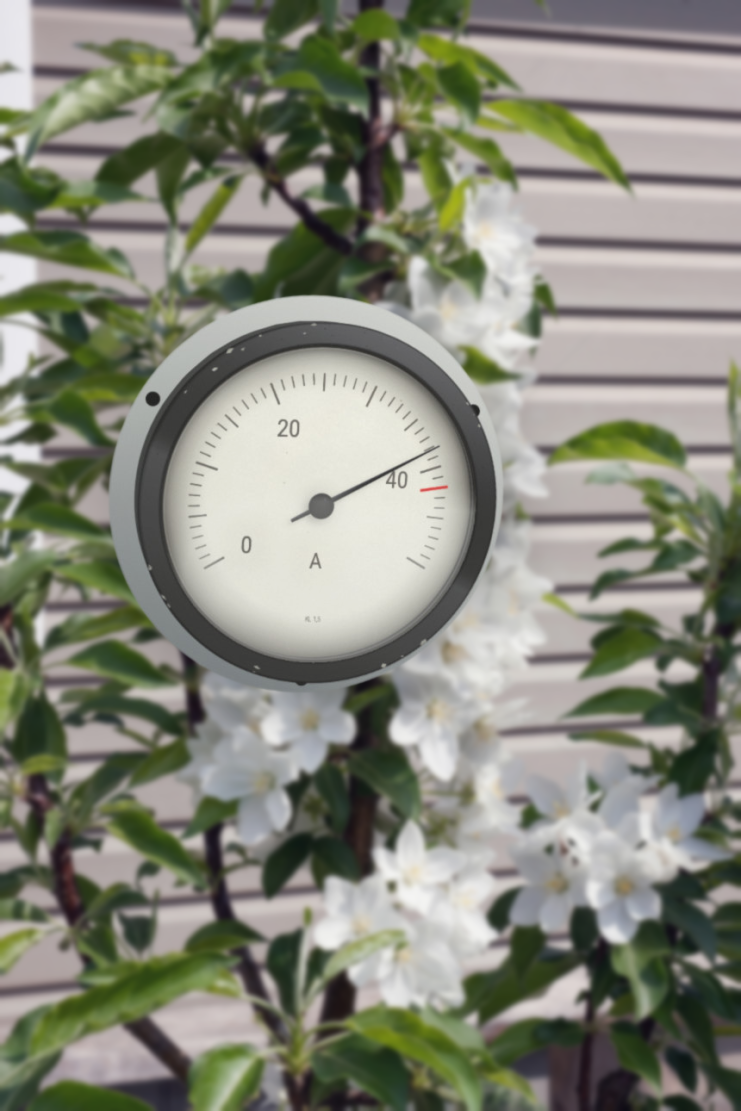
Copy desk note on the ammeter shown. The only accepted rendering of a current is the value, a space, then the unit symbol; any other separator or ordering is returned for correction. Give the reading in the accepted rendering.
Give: 38 A
